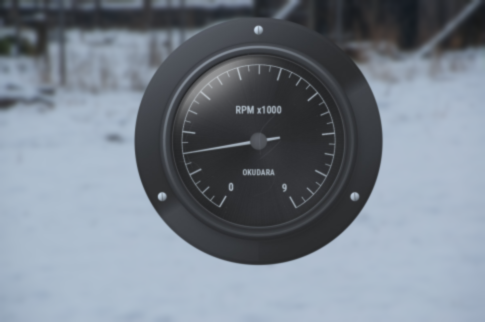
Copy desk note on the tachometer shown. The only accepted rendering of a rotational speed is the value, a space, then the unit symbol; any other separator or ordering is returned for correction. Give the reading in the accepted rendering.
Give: 1500 rpm
